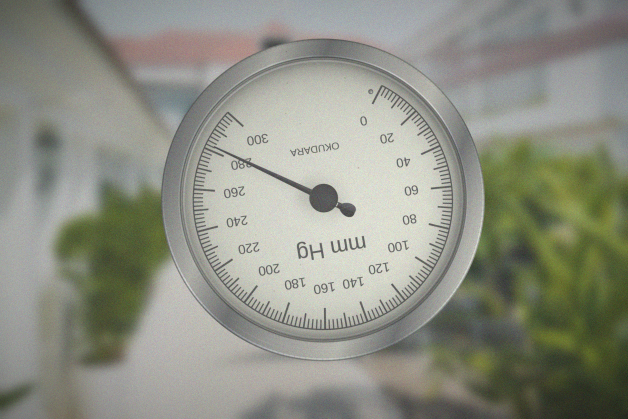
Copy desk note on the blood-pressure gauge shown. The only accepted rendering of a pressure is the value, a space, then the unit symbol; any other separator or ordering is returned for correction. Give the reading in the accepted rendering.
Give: 282 mmHg
